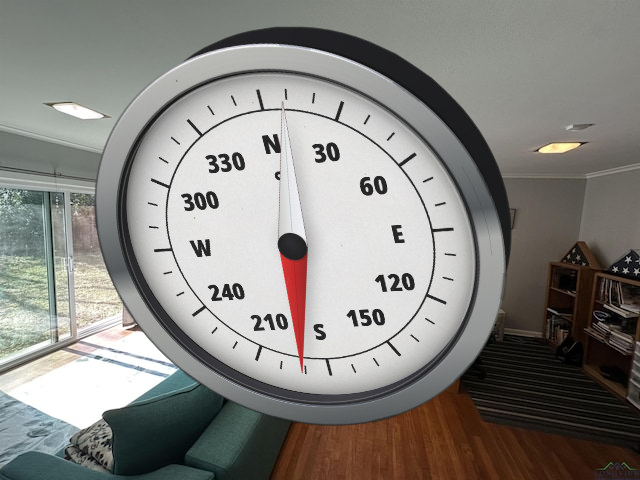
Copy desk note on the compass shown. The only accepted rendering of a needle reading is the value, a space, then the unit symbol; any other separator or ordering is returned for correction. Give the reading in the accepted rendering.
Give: 190 °
